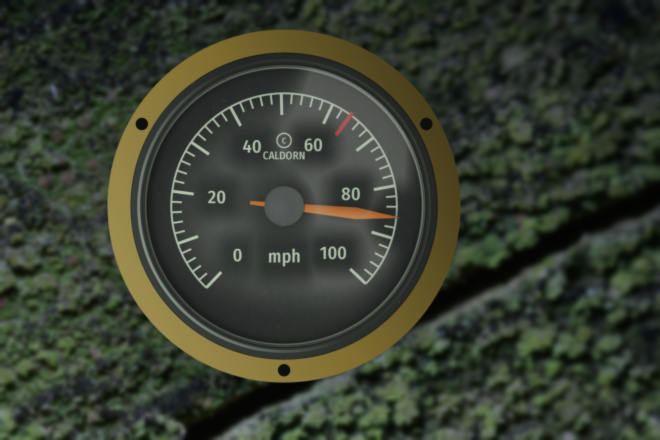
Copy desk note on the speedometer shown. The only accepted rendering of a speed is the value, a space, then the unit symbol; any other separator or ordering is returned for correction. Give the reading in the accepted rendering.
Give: 86 mph
